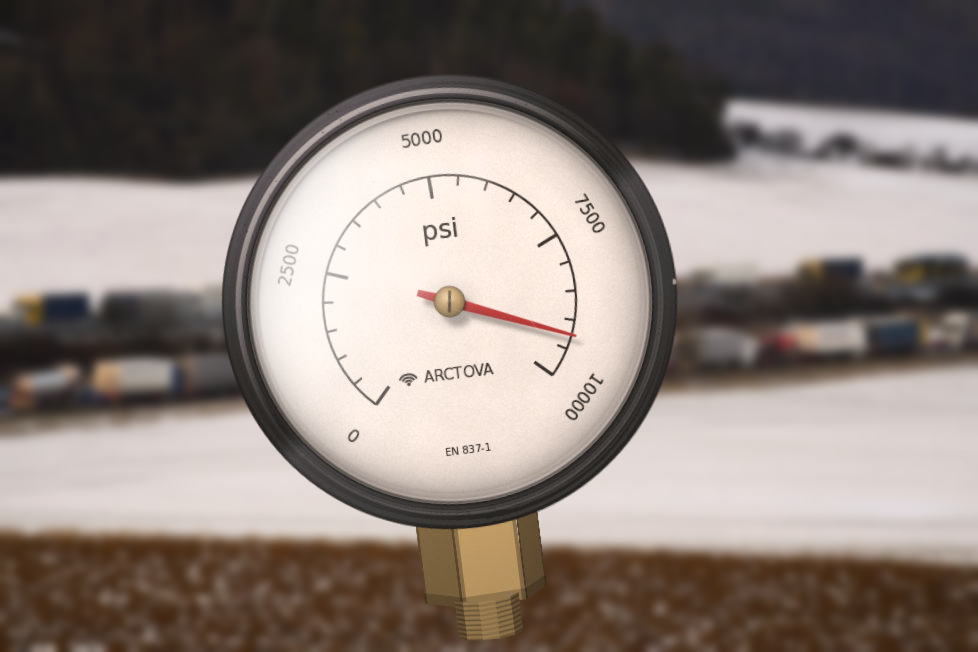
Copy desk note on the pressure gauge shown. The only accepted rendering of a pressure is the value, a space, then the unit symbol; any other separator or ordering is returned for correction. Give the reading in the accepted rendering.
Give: 9250 psi
